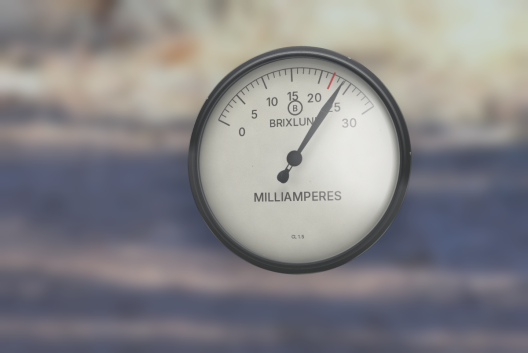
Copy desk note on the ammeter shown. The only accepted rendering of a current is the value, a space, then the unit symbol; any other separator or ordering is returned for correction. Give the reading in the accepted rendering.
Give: 24 mA
